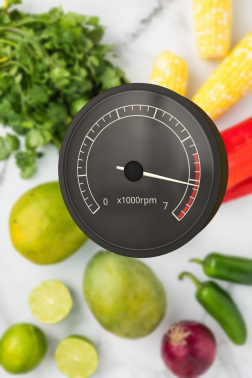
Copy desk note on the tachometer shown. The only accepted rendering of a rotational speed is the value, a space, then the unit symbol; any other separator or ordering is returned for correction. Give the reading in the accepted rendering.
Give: 6100 rpm
